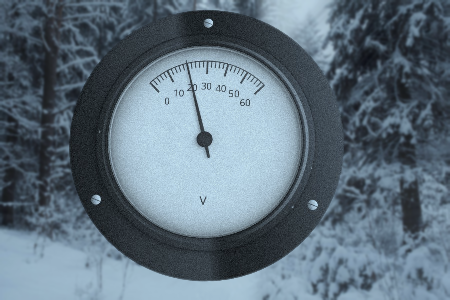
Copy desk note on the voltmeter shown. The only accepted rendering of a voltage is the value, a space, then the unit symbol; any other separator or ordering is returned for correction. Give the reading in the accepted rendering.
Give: 20 V
